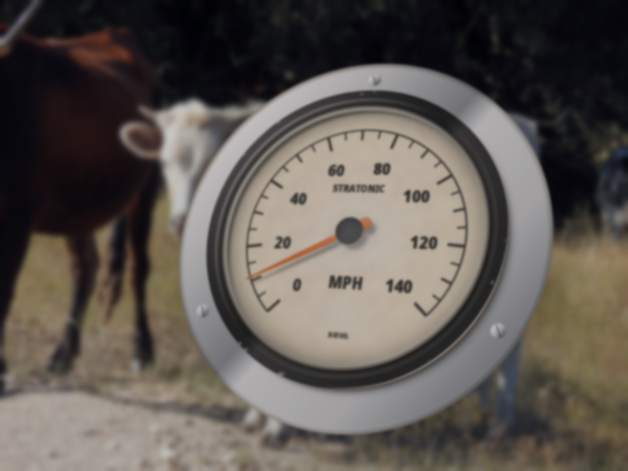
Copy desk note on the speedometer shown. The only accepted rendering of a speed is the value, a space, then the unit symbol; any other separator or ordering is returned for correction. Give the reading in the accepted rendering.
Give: 10 mph
